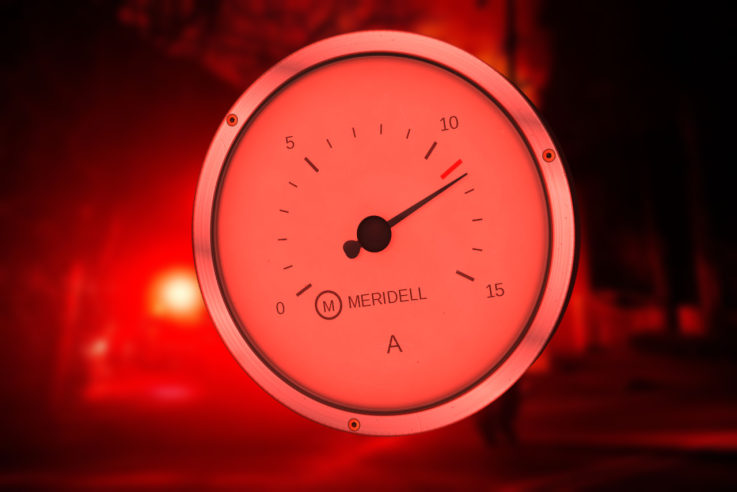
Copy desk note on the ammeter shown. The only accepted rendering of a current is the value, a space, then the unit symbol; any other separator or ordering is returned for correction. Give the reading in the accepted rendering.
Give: 11.5 A
